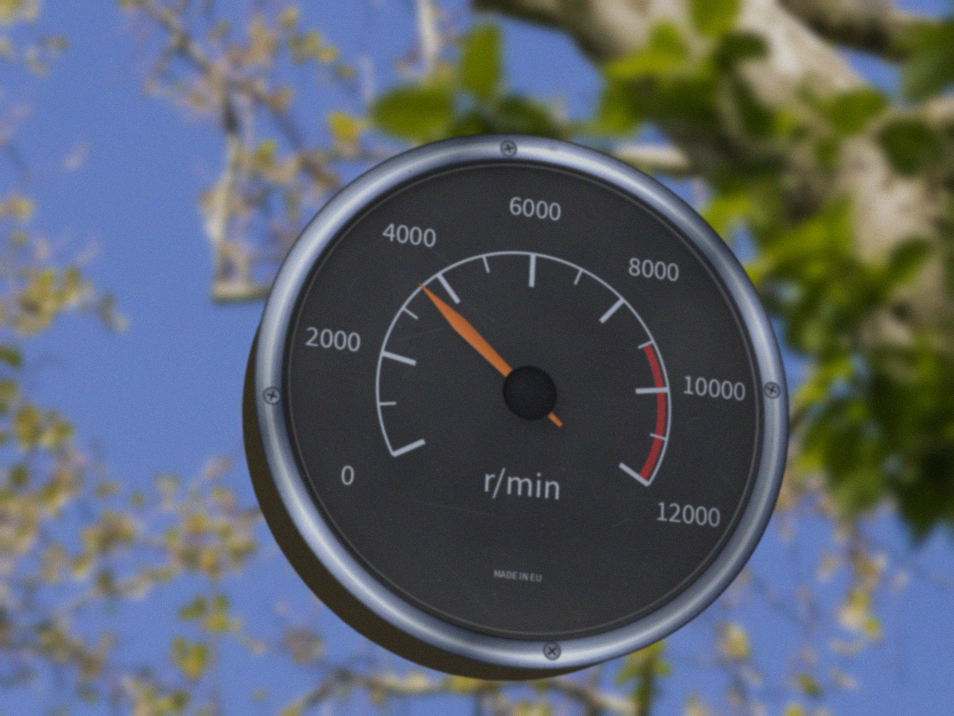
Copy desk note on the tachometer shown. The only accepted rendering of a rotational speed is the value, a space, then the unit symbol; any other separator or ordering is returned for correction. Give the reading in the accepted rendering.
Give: 3500 rpm
